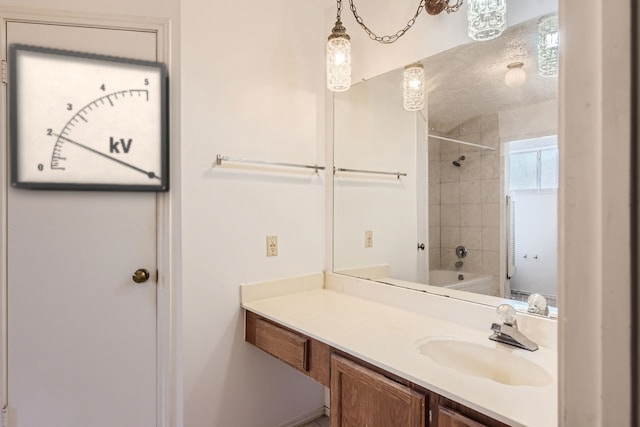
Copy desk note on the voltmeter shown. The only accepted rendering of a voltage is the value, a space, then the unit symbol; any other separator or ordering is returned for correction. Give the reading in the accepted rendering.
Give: 2 kV
